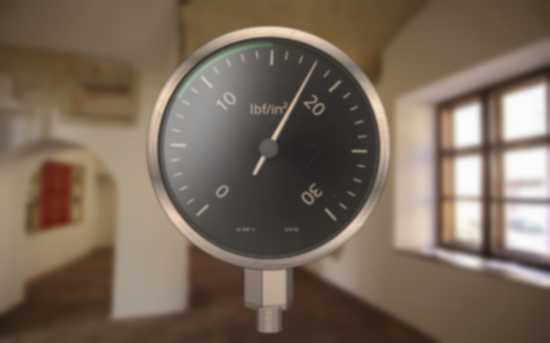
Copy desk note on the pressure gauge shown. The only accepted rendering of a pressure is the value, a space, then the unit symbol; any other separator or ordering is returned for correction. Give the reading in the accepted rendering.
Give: 18 psi
